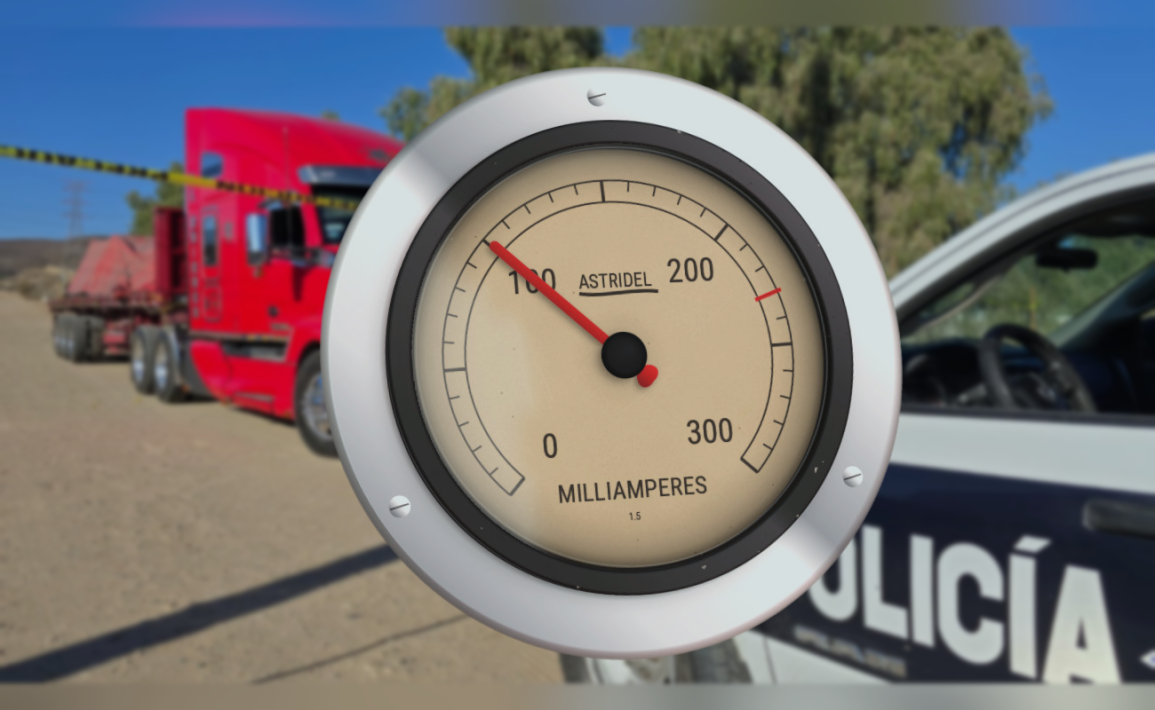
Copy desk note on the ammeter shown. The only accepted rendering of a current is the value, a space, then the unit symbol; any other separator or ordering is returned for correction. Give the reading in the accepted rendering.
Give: 100 mA
